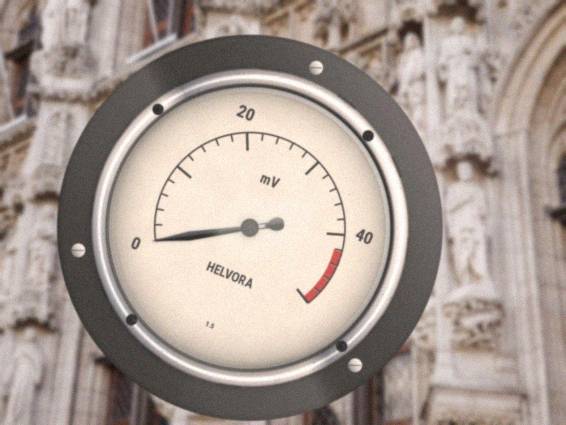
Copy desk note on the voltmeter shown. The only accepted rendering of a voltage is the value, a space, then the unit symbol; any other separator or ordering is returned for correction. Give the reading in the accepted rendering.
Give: 0 mV
